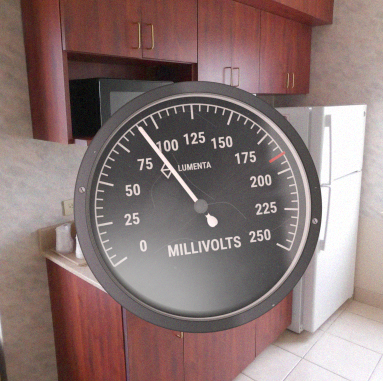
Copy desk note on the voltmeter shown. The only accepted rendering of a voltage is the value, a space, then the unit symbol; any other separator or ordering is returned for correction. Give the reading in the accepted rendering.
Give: 90 mV
